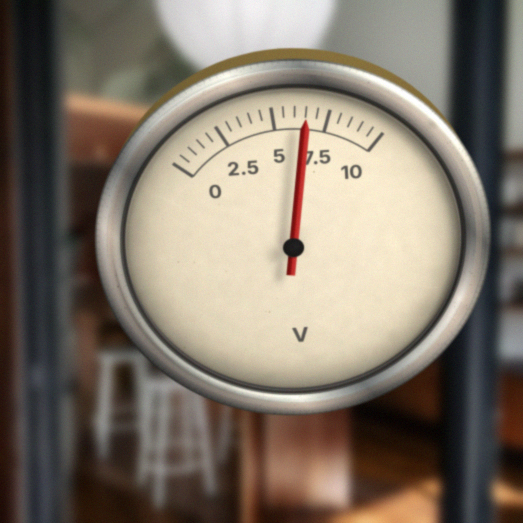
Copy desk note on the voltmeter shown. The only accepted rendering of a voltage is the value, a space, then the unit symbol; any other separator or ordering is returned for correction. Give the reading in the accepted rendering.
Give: 6.5 V
